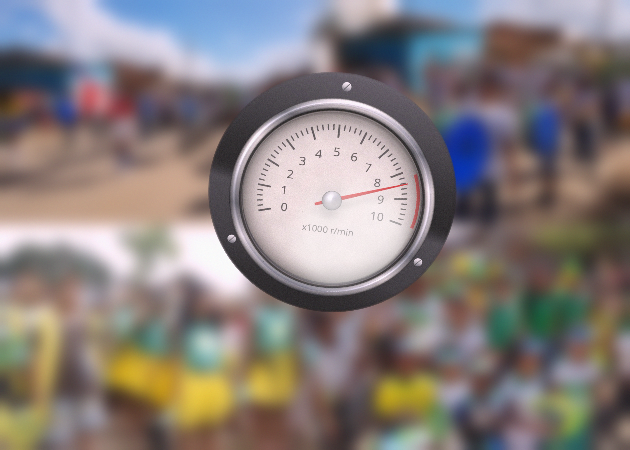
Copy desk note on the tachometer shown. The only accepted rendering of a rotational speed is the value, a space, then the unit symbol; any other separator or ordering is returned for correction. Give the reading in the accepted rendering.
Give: 8400 rpm
